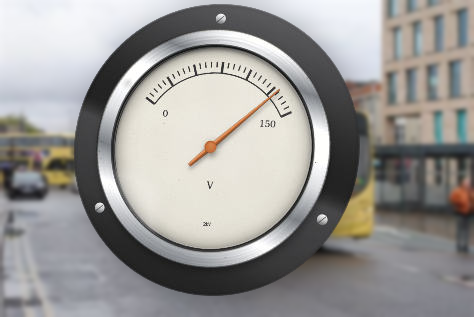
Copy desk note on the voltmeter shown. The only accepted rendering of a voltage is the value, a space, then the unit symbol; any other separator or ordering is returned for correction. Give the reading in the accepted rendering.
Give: 130 V
